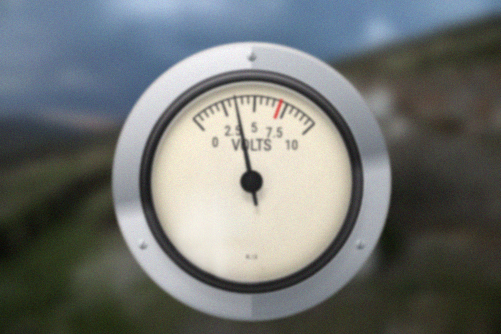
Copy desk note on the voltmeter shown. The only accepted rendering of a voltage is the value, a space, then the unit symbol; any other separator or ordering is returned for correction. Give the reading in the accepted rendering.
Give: 3.5 V
